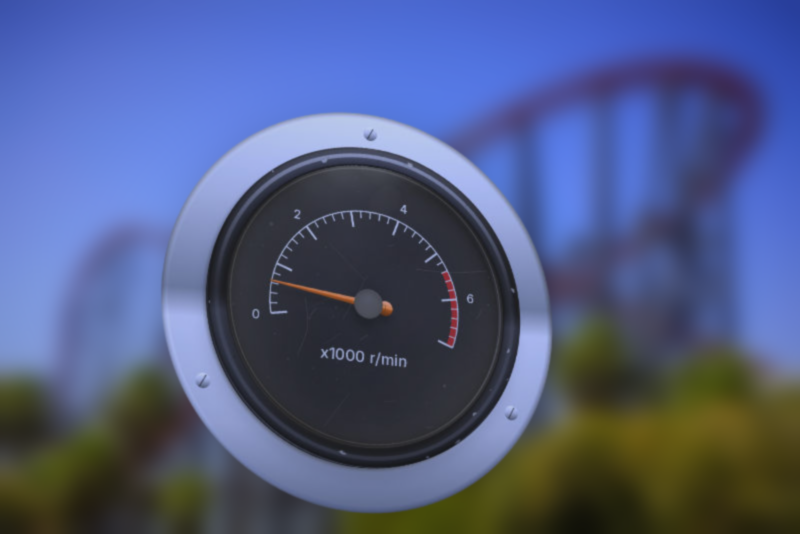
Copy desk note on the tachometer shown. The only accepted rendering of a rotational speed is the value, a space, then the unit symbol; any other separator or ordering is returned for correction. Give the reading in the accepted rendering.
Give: 600 rpm
